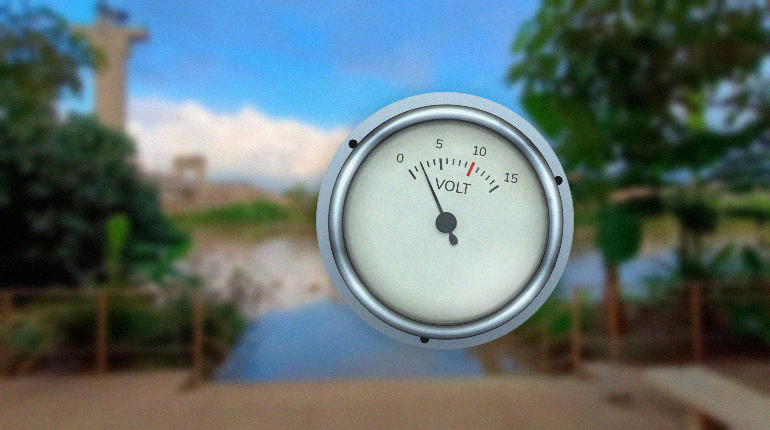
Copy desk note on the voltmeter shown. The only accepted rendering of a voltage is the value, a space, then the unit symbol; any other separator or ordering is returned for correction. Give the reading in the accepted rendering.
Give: 2 V
